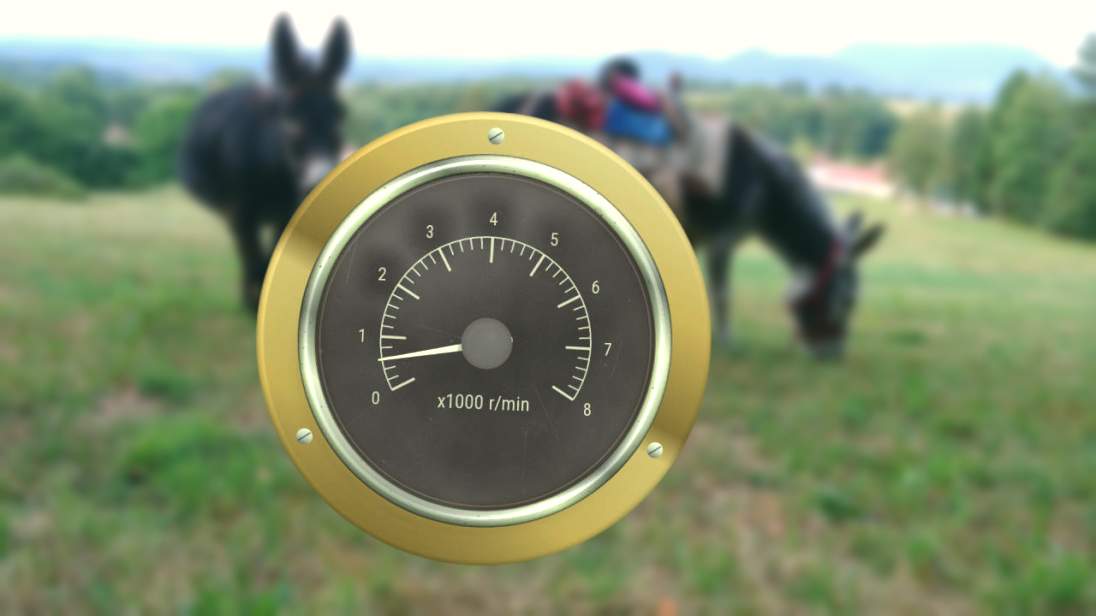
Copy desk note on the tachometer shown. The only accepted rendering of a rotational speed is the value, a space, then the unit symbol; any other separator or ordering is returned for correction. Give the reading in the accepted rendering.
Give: 600 rpm
